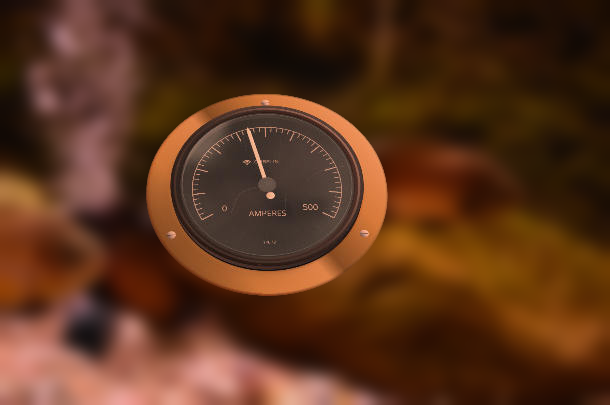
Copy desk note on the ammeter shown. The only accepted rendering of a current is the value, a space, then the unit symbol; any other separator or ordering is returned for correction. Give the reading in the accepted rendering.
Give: 220 A
